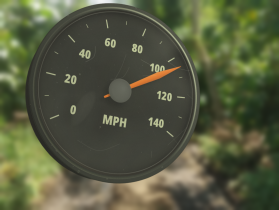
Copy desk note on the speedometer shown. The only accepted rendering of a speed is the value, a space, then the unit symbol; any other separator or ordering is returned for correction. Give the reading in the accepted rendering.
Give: 105 mph
